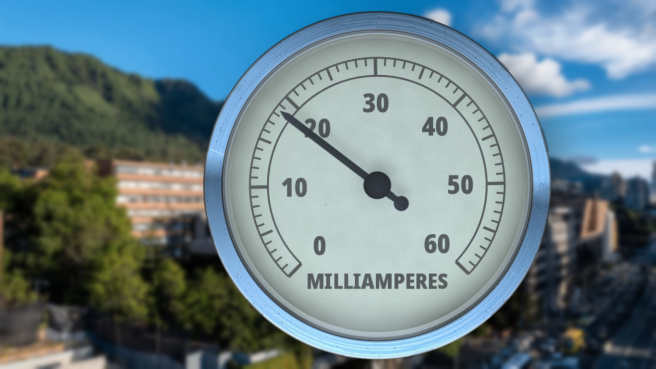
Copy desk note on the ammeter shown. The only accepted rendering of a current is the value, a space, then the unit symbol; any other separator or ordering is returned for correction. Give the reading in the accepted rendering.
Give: 18.5 mA
